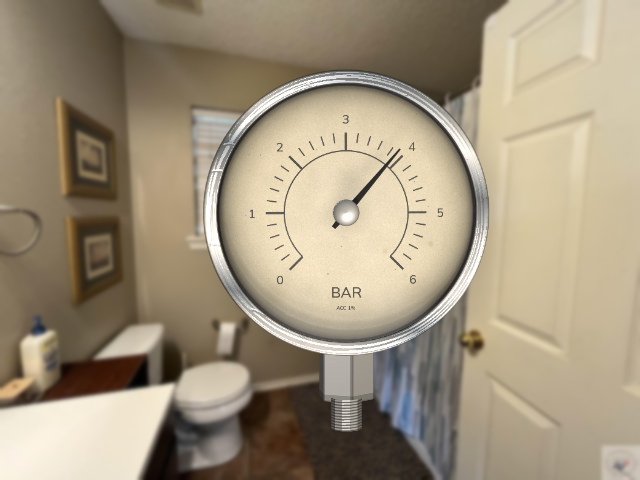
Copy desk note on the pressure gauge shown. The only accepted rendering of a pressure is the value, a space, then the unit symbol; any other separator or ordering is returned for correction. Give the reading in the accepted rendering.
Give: 3.9 bar
